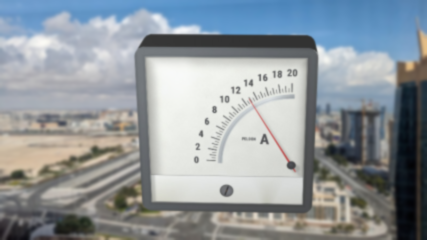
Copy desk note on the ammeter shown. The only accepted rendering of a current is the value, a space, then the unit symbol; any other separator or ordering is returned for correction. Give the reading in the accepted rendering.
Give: 13 A
